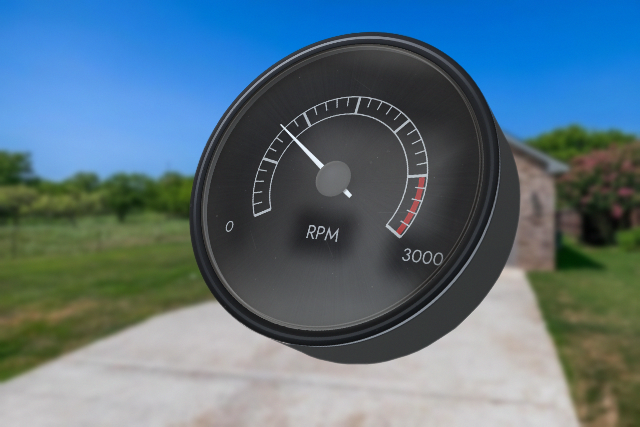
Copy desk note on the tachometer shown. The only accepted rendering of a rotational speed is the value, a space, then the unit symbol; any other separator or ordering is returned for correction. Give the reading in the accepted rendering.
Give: 800 rpm
